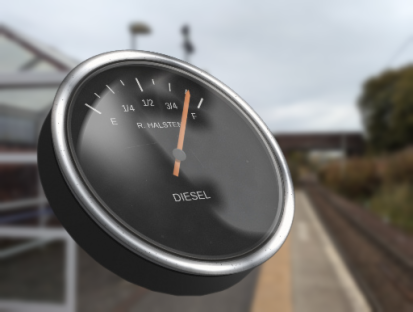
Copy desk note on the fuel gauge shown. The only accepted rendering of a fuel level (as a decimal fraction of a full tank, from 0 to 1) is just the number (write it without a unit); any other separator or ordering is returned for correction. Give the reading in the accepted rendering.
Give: 0.875
